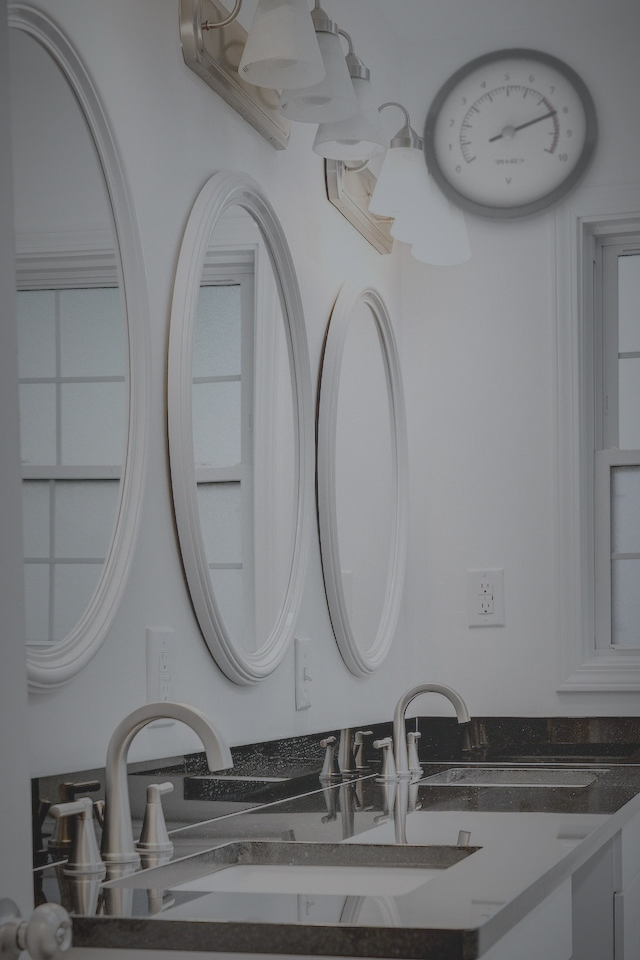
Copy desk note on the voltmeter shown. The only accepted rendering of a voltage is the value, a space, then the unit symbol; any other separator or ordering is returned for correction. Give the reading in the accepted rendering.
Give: 8 V
